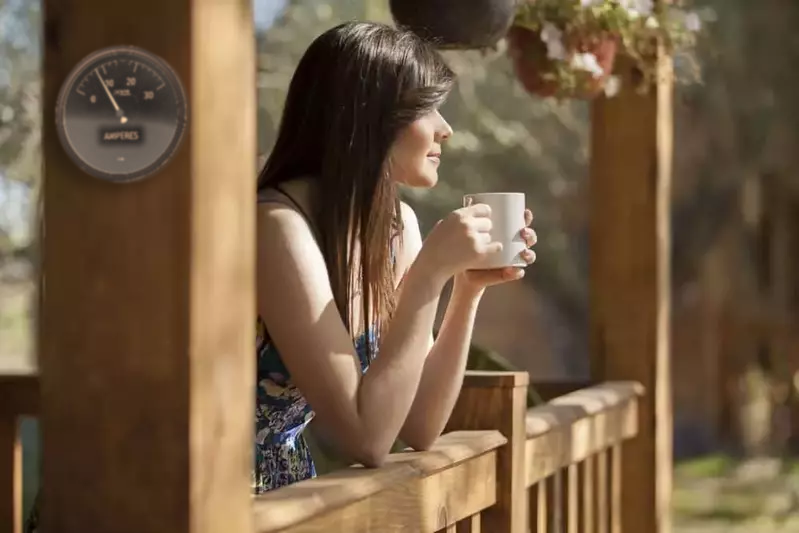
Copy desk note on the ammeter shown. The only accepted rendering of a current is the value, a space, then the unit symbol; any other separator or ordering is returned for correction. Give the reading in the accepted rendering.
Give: 8 A
